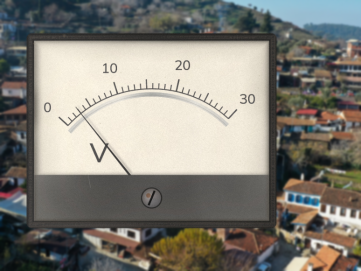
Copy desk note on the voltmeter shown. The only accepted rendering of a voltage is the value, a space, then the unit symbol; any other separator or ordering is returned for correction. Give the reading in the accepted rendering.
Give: 3 V
